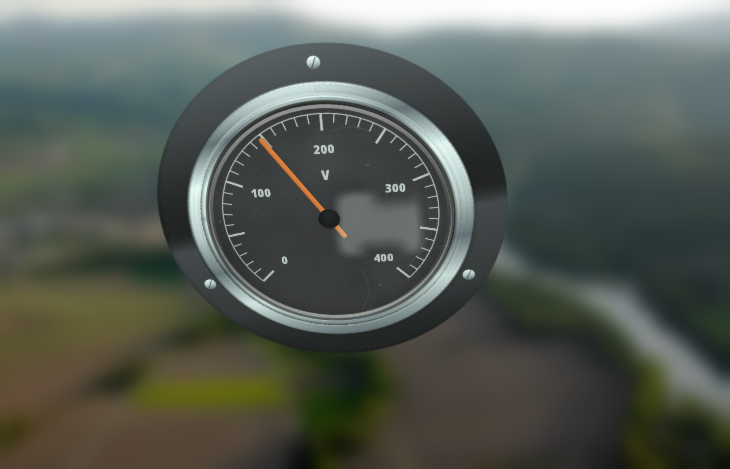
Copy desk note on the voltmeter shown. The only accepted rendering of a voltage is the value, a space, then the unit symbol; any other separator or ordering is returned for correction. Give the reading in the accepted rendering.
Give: 150 V
